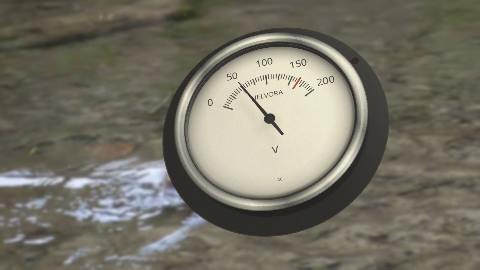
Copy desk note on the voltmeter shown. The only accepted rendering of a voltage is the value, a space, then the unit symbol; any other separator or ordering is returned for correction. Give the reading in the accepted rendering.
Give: 50 V
